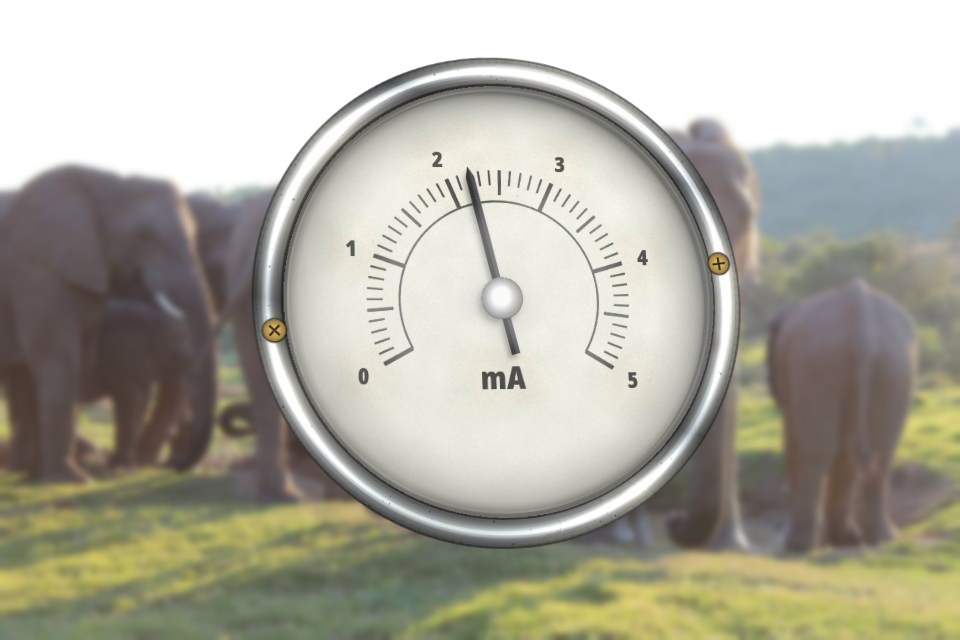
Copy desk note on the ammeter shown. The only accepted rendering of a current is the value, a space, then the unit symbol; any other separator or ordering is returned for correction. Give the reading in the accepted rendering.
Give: 2.2 mA
